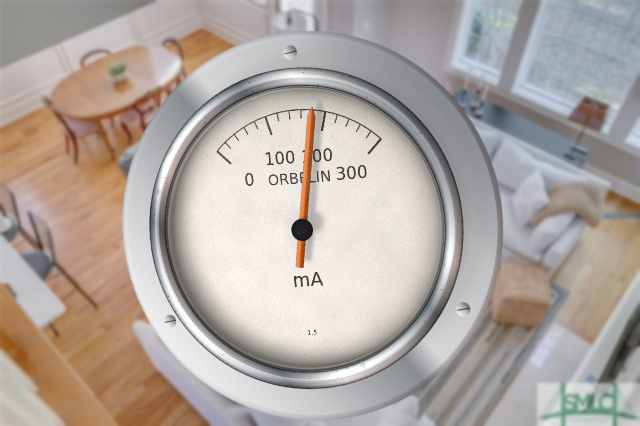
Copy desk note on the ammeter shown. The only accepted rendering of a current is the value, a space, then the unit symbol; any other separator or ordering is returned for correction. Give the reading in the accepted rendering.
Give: 180 mA
